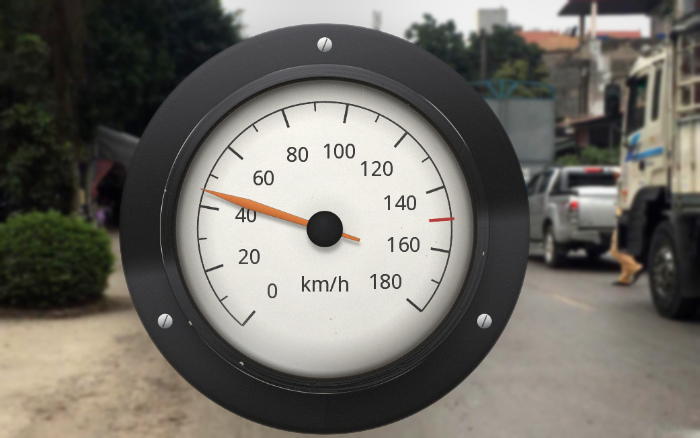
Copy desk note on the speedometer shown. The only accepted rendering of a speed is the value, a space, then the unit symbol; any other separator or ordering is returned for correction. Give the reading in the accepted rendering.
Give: 45 km/h
